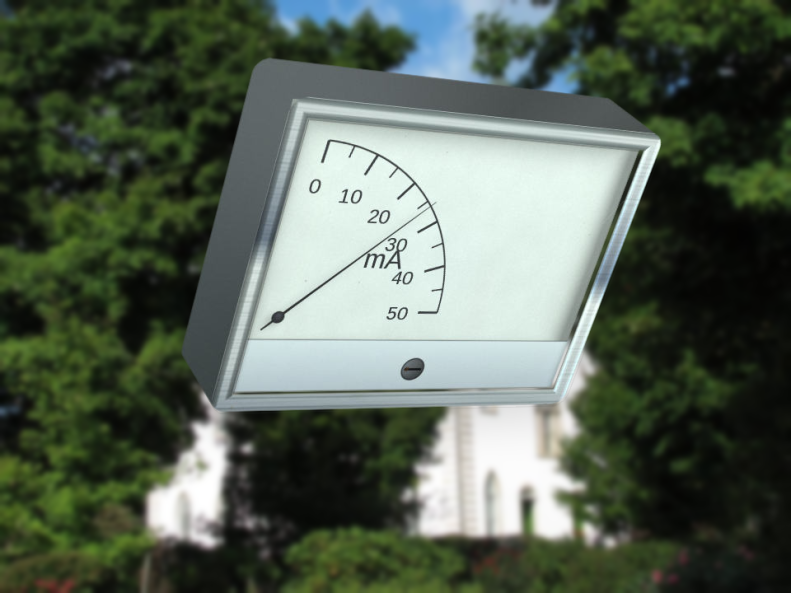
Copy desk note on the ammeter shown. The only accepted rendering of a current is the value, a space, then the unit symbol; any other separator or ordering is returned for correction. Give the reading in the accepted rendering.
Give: 25 mA
